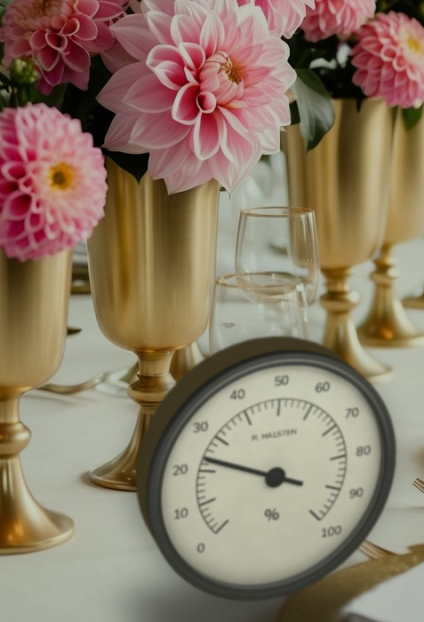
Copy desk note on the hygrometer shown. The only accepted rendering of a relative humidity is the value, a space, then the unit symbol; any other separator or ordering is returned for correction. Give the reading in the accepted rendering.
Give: 24 %
